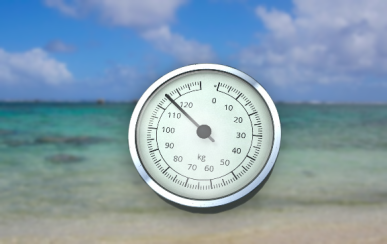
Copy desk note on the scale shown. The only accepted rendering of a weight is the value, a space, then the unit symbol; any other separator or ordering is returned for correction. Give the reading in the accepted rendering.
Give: 115 kg
